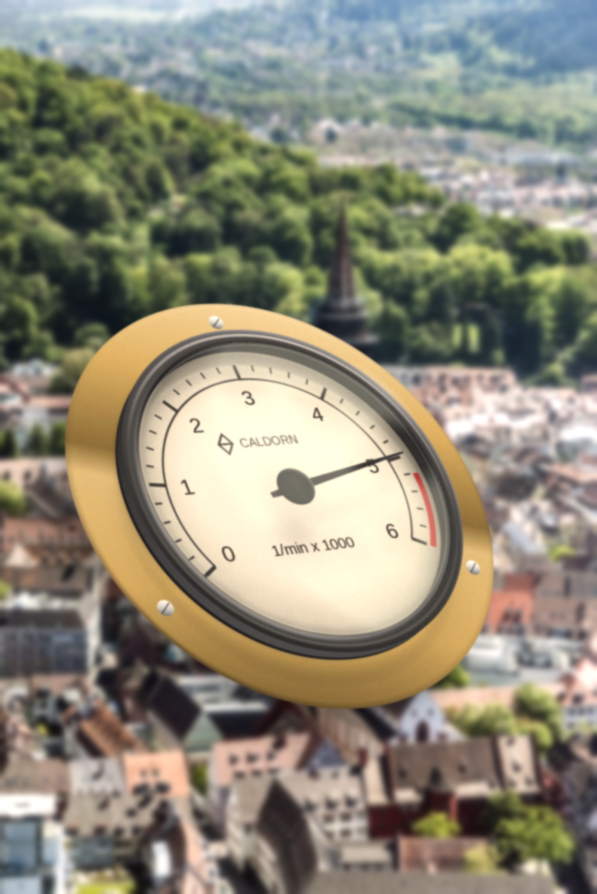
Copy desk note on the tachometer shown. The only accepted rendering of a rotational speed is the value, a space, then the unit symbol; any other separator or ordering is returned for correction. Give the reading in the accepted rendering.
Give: 5000 rpm
